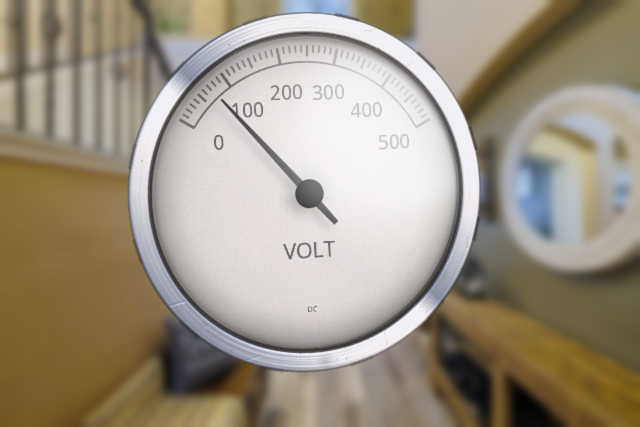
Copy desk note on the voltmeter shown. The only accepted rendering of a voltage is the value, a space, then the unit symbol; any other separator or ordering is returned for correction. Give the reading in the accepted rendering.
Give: 70 V
